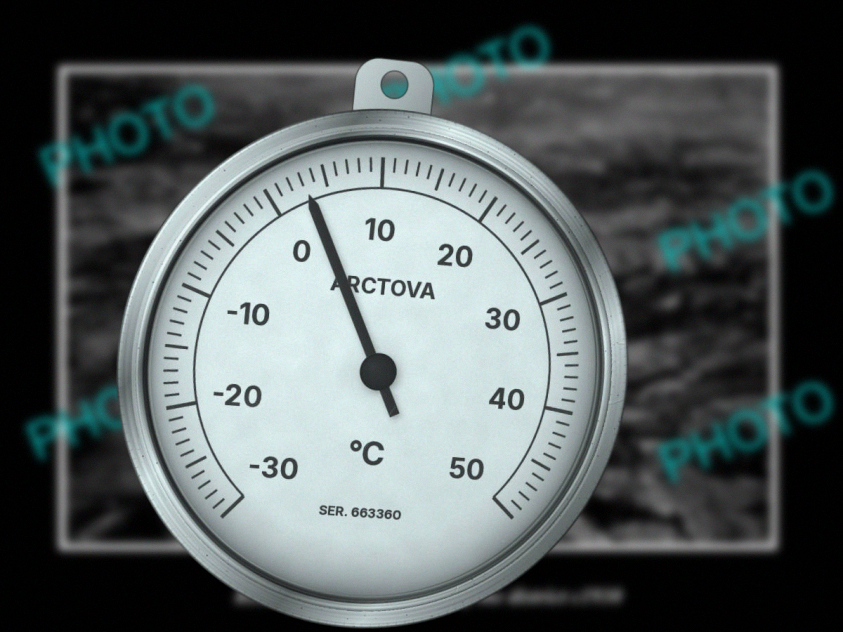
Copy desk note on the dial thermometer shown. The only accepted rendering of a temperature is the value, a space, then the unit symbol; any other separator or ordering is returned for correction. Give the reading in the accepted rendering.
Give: 3 °C
